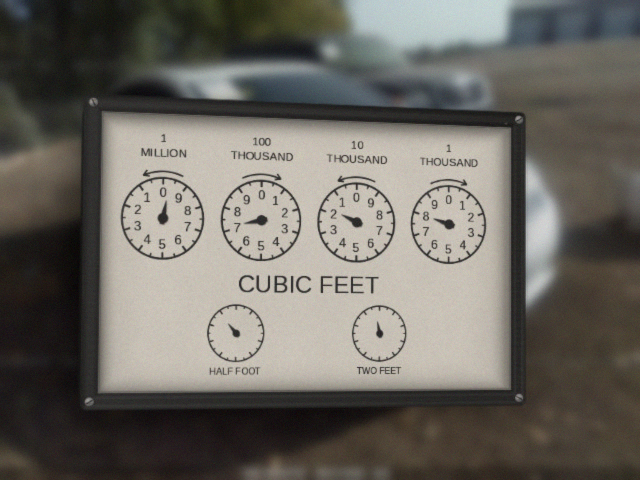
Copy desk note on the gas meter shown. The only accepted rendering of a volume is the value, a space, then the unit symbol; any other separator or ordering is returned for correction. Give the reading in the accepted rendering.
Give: 971800 ft³
